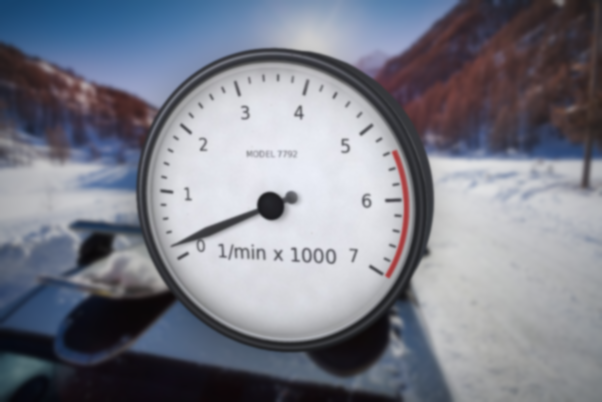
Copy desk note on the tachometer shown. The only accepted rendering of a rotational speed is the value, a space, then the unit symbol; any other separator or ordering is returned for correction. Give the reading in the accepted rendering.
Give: 200 rpm
